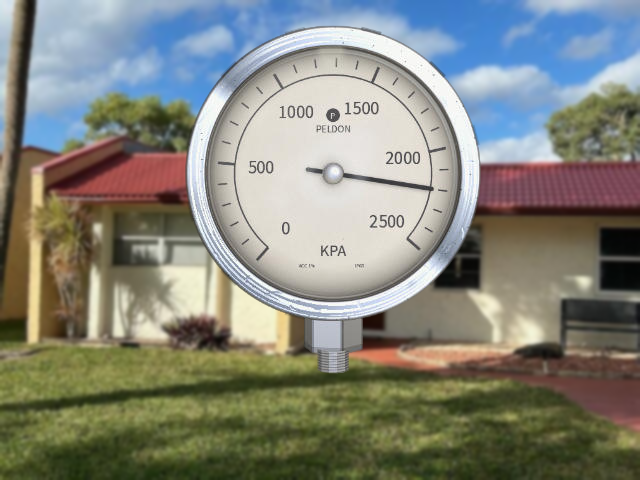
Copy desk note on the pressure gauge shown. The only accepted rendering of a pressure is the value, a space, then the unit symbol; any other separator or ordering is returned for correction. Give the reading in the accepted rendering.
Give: 2200 kPa
